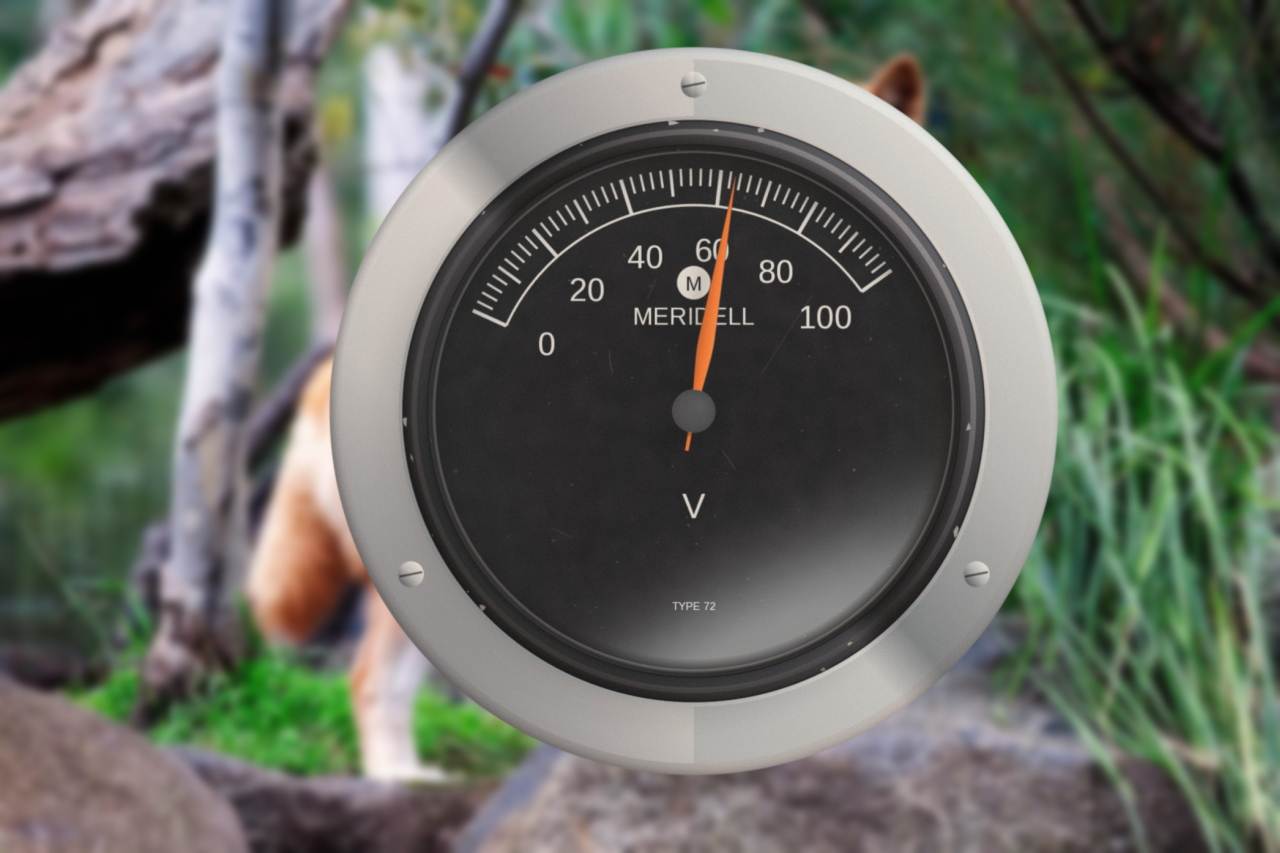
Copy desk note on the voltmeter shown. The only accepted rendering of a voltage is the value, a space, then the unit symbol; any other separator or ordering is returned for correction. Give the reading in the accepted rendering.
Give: 63 V
